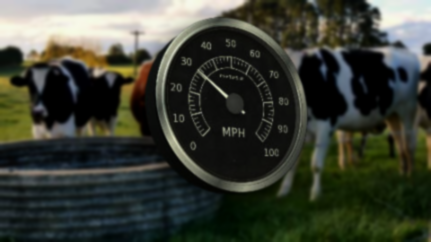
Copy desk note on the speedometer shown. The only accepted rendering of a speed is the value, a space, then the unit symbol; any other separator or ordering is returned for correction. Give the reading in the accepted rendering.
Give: 30 mph
